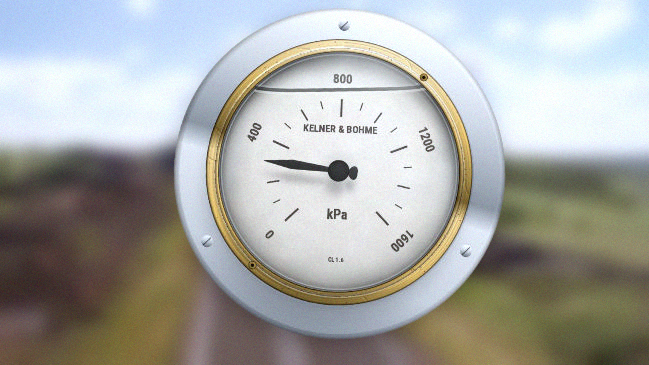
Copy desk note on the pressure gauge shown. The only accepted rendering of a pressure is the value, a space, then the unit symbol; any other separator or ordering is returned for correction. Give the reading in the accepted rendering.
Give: 300 kPa
